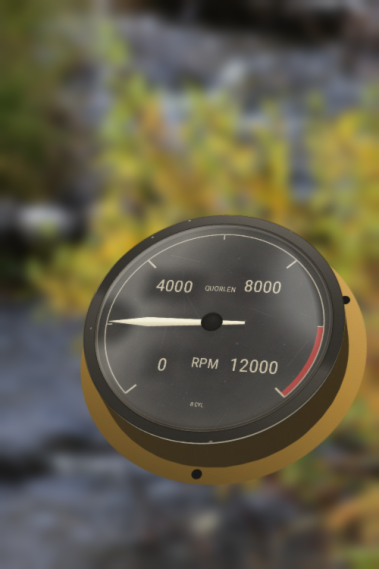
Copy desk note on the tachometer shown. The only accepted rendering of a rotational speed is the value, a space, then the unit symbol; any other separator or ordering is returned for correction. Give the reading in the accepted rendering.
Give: 2000 rpm
